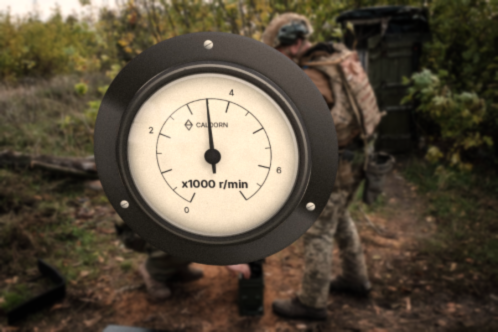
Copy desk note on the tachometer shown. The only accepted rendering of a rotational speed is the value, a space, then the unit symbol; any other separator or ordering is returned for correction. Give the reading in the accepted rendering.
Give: 3500 rpm
